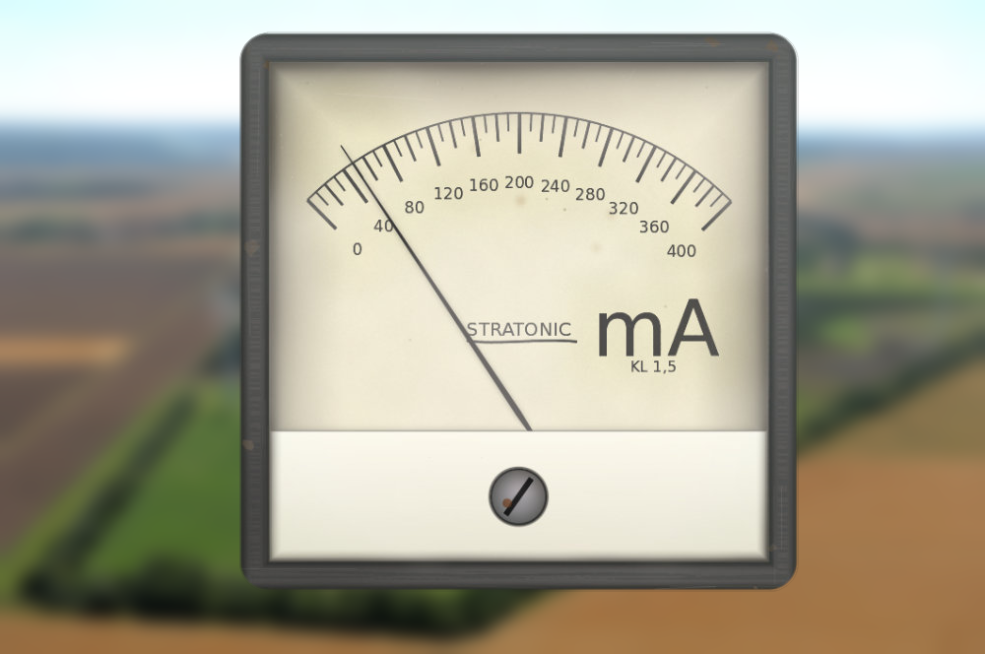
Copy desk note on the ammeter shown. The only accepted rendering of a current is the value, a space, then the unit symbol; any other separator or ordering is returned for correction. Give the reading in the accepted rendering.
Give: 50 mA
